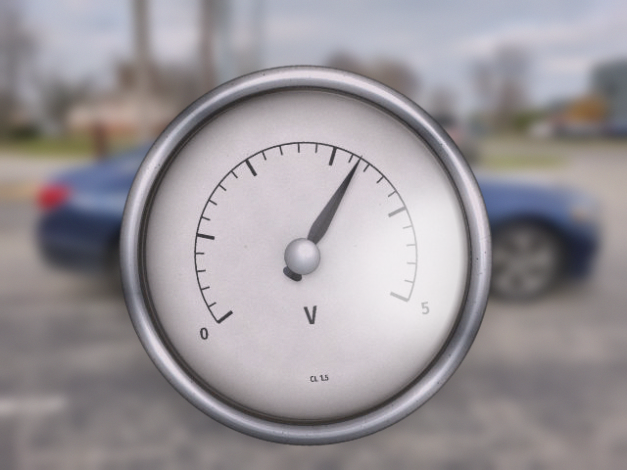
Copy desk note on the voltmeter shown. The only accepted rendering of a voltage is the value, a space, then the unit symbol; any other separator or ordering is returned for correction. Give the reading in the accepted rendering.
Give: 3.3 V
